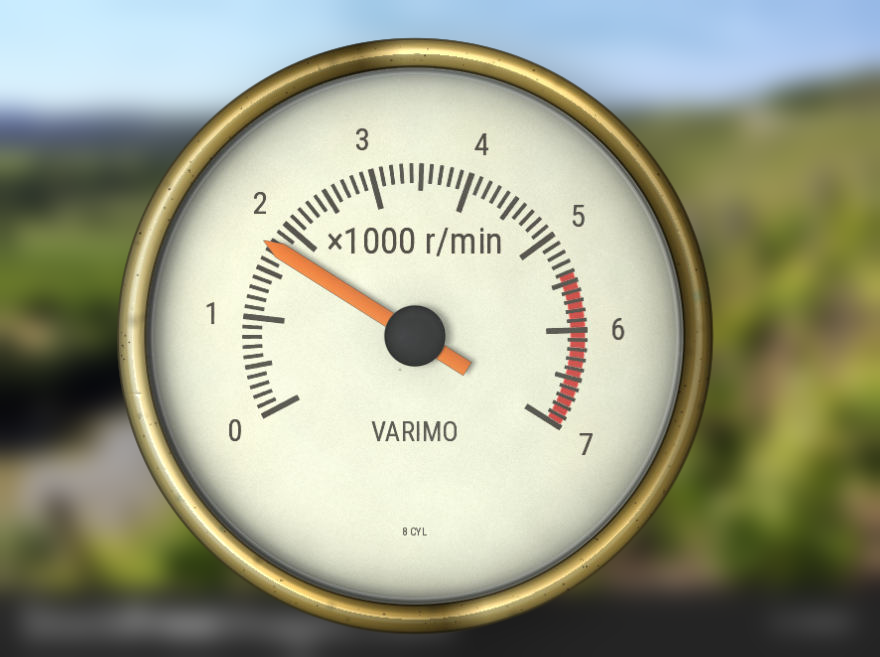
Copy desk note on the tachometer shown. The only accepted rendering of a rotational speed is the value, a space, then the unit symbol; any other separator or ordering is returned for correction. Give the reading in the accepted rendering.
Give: 1750 rpm
